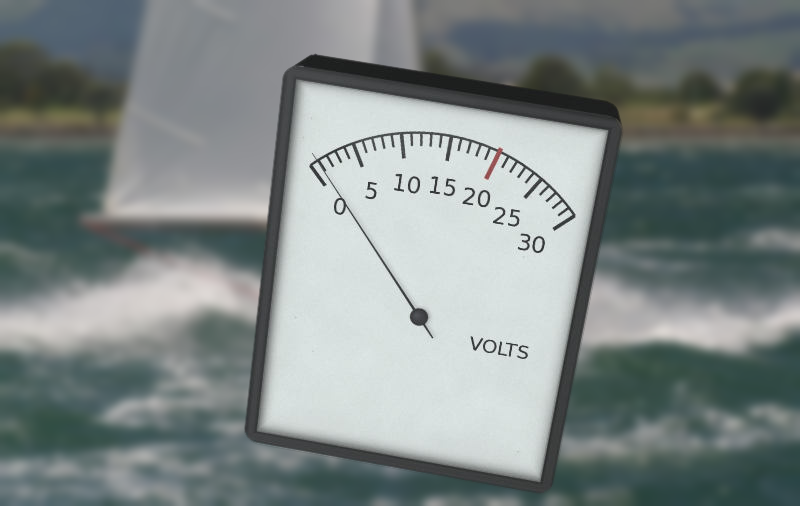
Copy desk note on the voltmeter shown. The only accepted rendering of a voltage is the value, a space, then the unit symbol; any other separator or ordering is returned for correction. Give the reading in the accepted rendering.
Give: 1 V
